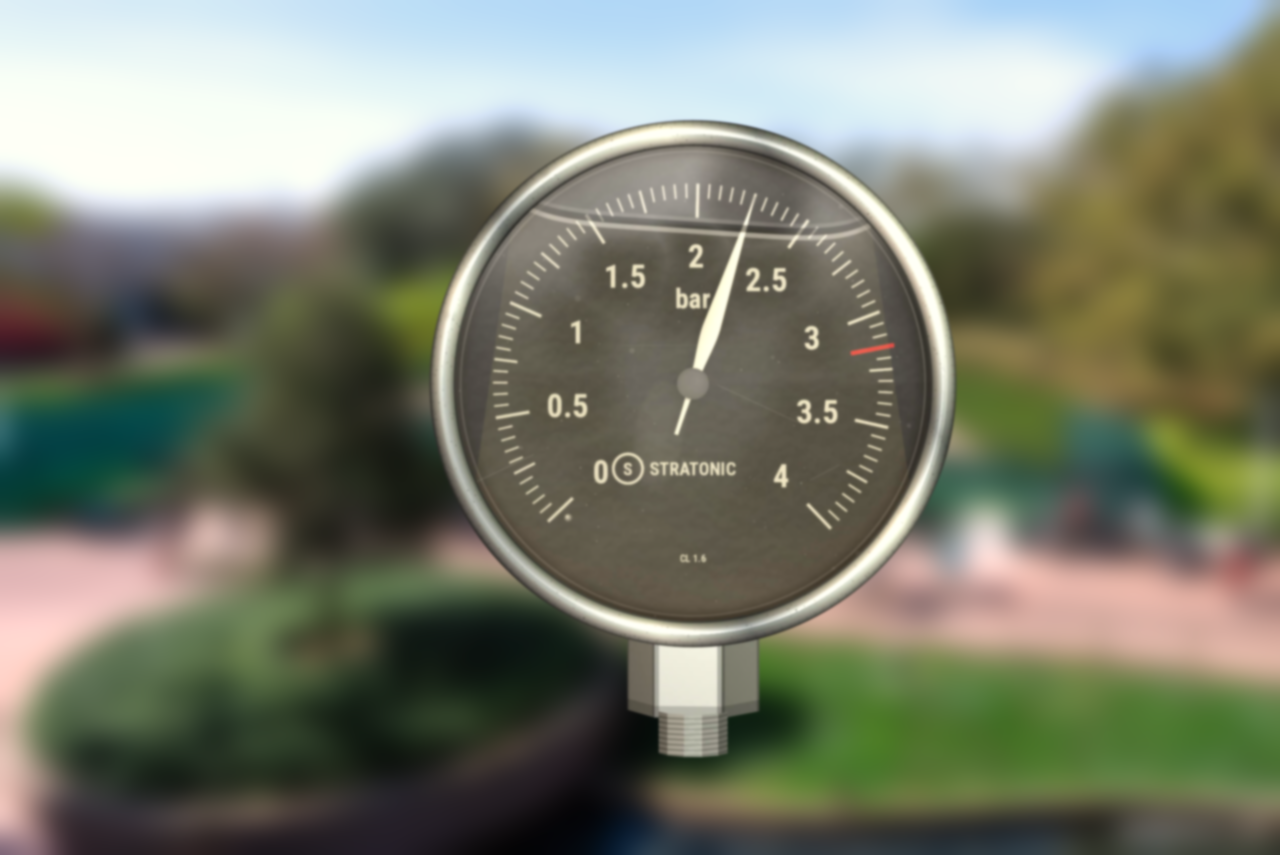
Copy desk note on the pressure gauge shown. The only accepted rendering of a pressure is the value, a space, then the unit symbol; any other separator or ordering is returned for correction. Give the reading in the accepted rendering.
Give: 2.25 bar
